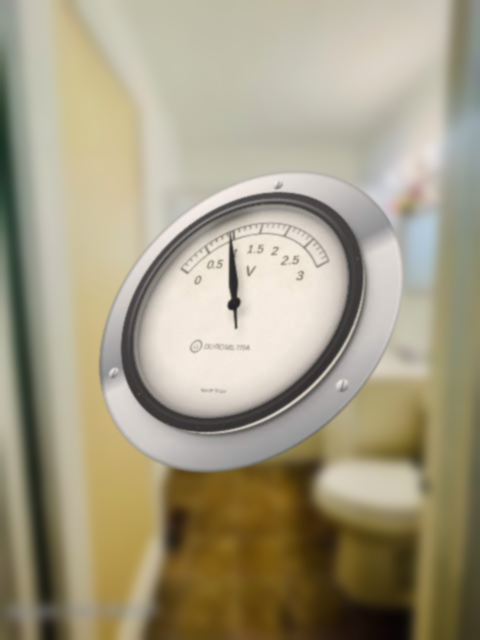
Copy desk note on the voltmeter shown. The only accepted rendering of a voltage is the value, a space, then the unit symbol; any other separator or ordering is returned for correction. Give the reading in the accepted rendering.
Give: 1 V
